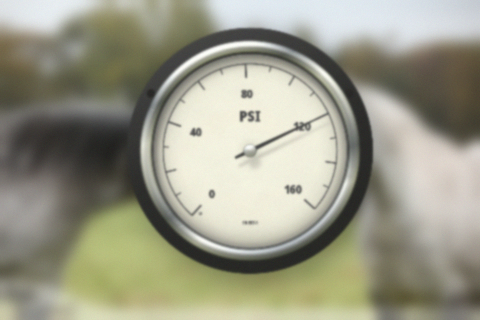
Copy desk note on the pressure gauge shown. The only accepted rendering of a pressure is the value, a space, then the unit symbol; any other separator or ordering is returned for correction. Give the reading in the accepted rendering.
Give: 120 psi
